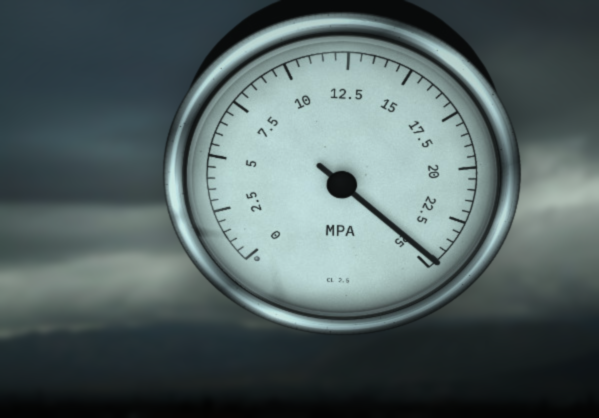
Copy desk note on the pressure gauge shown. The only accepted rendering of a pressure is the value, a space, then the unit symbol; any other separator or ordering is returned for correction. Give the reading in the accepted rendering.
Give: 24.5 MPa
